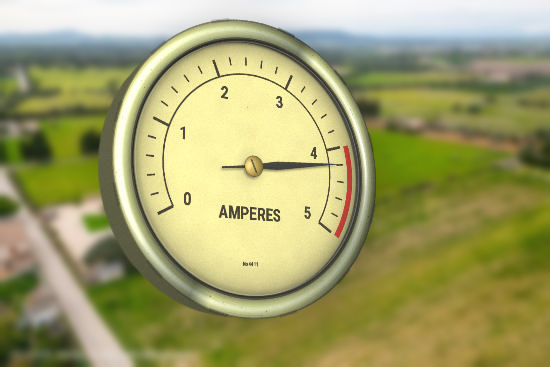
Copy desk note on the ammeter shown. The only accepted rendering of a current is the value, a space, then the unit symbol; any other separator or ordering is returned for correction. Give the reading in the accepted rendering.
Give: 4.2 A
